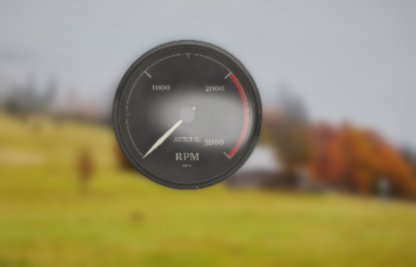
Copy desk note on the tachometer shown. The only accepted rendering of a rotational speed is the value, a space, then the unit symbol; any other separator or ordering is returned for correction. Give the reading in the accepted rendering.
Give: 0 rpm
